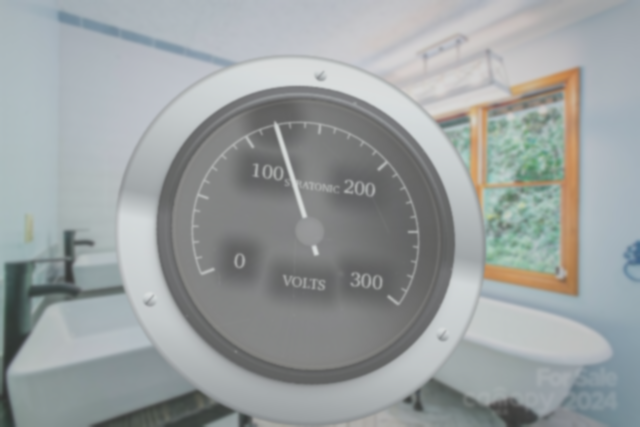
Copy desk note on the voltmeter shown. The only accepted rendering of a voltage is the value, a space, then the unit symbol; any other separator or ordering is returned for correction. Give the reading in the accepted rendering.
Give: 120 V
